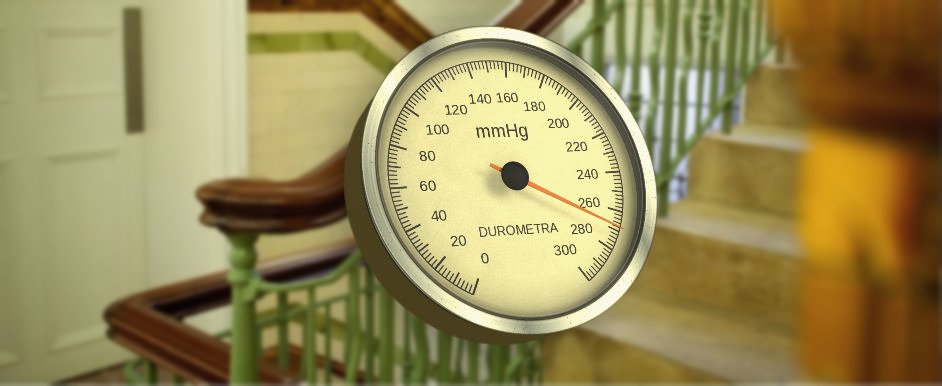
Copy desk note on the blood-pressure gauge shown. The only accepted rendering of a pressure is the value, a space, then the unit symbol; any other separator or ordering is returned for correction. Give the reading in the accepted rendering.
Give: 270 mmHg
